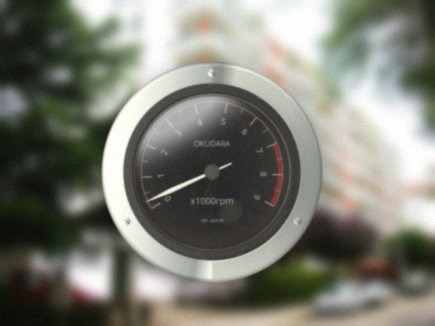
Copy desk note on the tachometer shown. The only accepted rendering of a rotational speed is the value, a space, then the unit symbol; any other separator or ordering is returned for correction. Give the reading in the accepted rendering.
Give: 250 rpm
